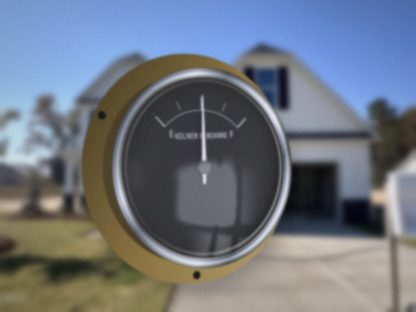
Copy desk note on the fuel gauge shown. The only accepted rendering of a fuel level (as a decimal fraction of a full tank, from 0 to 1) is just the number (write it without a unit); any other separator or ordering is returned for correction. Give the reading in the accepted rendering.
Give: 0.5
